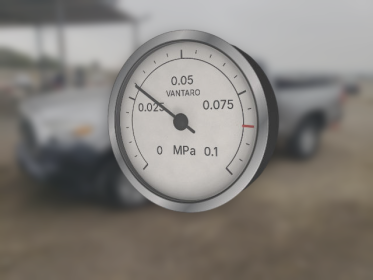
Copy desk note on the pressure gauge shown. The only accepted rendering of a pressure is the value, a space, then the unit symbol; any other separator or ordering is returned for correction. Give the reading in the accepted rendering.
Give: 0.03 MPa
